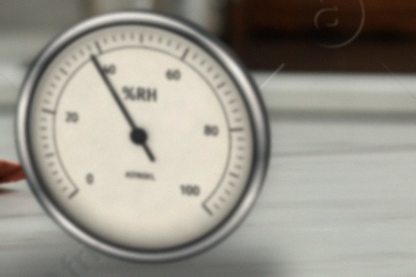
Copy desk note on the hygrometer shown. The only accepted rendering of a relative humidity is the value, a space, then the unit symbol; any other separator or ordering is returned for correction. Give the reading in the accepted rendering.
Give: 38 %
